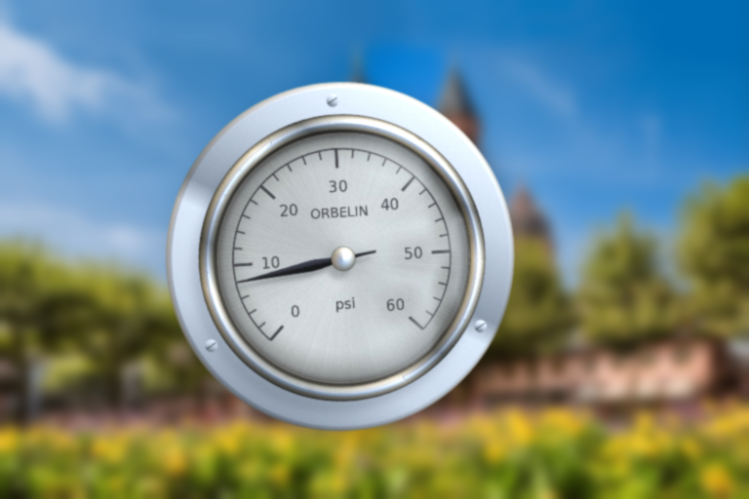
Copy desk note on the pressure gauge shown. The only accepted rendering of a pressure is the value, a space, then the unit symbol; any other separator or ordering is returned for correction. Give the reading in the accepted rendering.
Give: 8 psi
